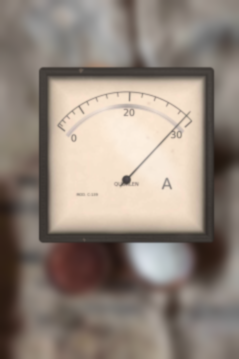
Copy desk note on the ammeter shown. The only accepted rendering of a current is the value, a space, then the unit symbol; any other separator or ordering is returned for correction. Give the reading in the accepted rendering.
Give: 29 A
